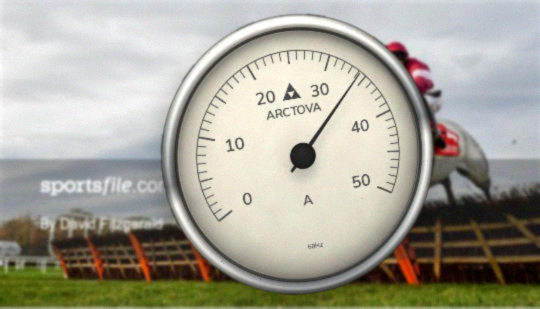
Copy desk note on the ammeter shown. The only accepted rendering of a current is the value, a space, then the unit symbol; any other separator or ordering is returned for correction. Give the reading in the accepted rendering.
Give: 34 A
